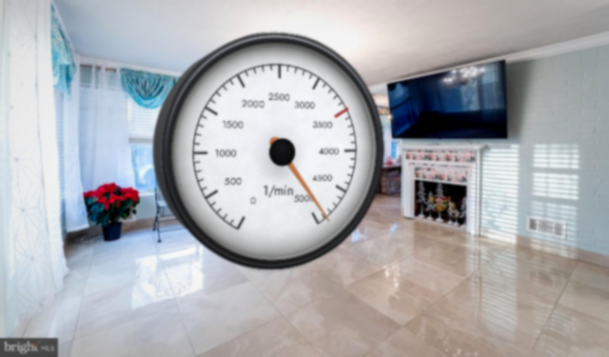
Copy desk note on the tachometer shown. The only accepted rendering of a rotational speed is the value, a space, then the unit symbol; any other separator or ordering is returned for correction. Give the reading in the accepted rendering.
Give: 4900 rpm
